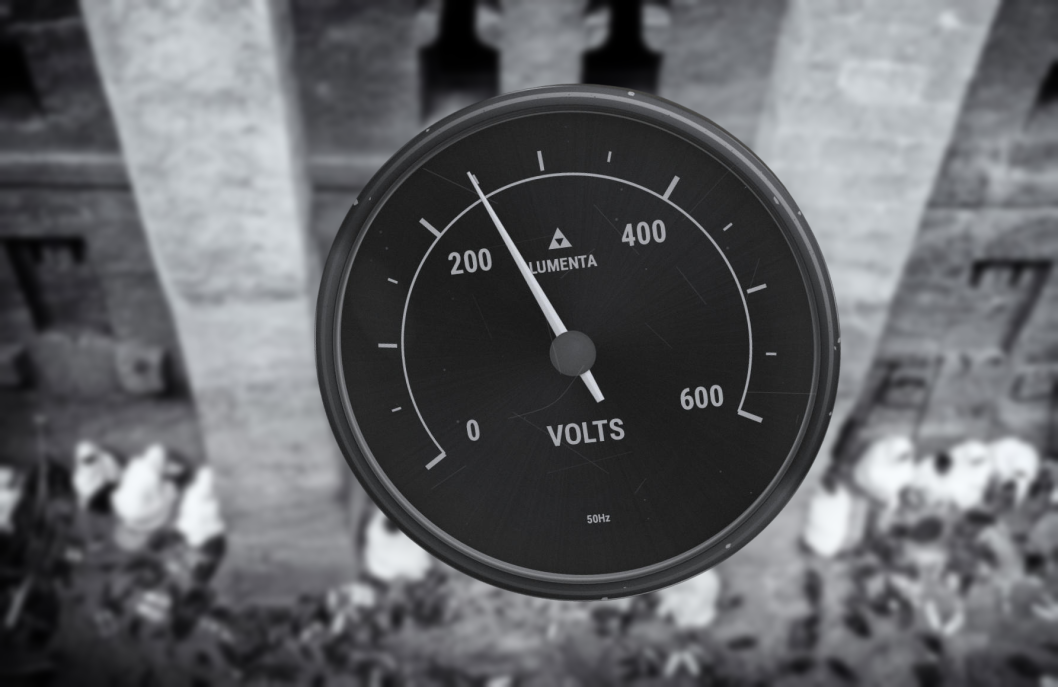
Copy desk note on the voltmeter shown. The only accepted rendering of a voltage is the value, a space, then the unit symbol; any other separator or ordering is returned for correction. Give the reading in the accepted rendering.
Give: 250 V
